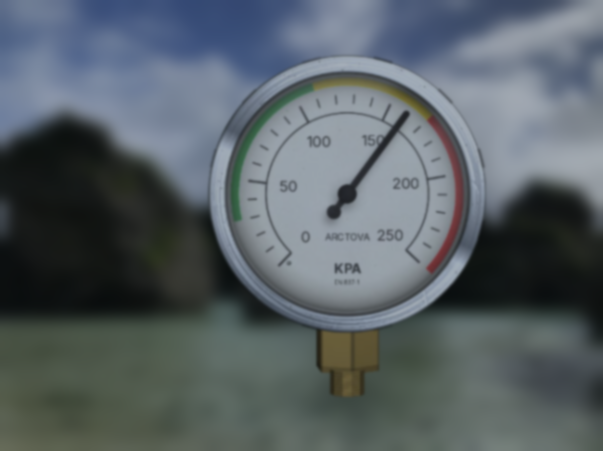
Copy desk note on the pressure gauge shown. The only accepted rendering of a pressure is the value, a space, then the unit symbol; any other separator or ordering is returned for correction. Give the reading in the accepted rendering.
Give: 160 kPa
